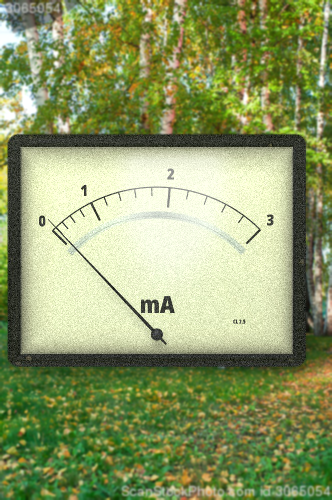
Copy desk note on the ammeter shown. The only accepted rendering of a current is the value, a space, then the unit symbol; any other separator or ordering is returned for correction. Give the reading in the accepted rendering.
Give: 0.2 mA
